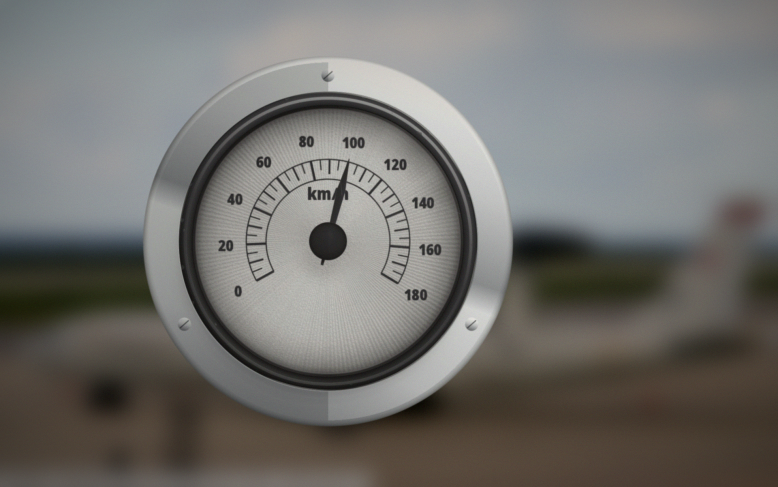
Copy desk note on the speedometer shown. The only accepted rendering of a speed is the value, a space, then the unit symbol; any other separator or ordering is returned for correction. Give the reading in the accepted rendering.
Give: 100 km/h
